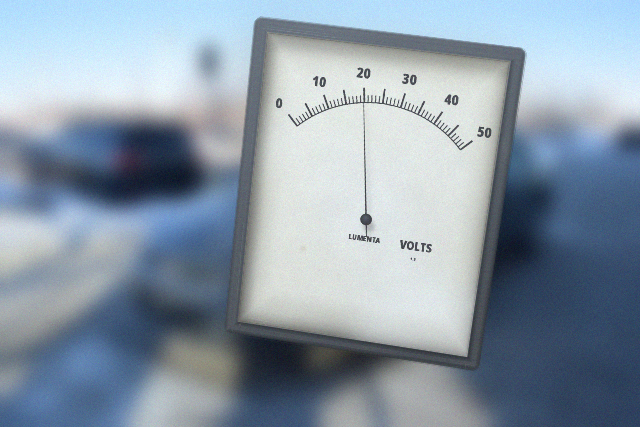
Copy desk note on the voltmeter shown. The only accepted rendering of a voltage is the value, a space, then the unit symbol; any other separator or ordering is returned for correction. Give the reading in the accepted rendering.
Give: 20 V
